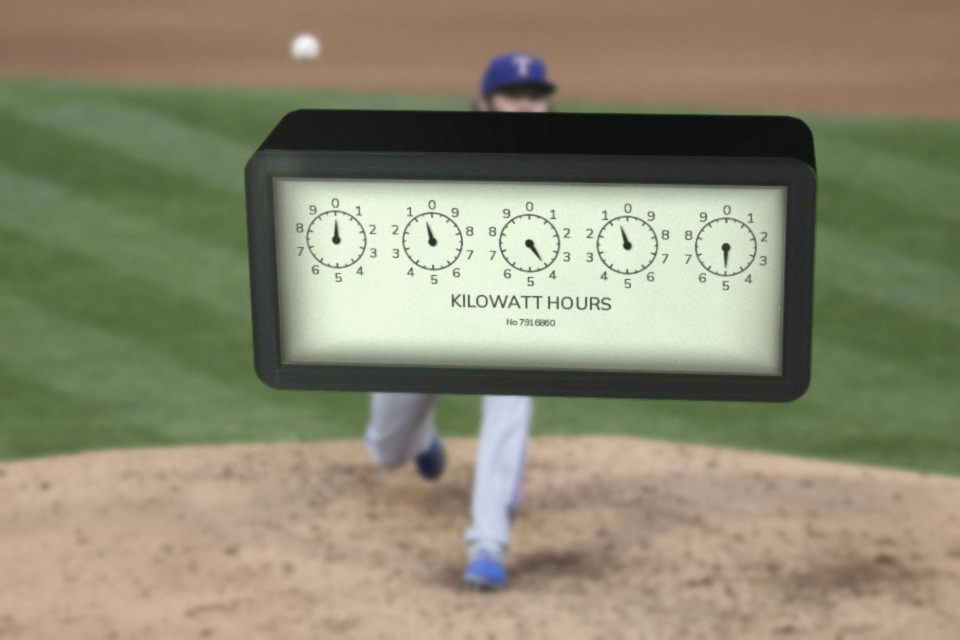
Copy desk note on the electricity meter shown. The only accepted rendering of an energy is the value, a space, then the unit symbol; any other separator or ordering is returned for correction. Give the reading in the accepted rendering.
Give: 405 kWh
